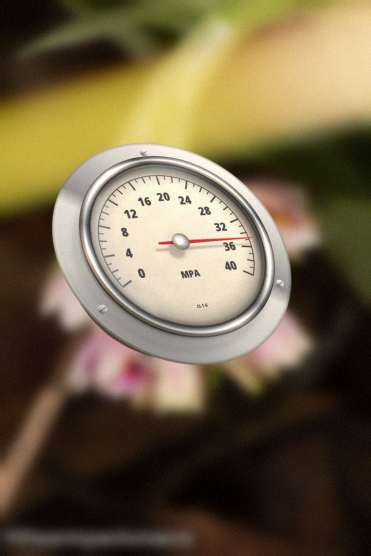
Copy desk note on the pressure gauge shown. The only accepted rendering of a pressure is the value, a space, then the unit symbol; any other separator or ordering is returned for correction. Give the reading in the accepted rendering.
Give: 35 MPa
